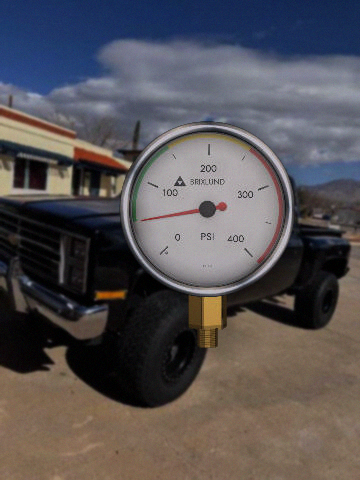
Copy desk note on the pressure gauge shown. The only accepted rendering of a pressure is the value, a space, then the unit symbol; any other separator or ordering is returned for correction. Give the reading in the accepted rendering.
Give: 50 psi
